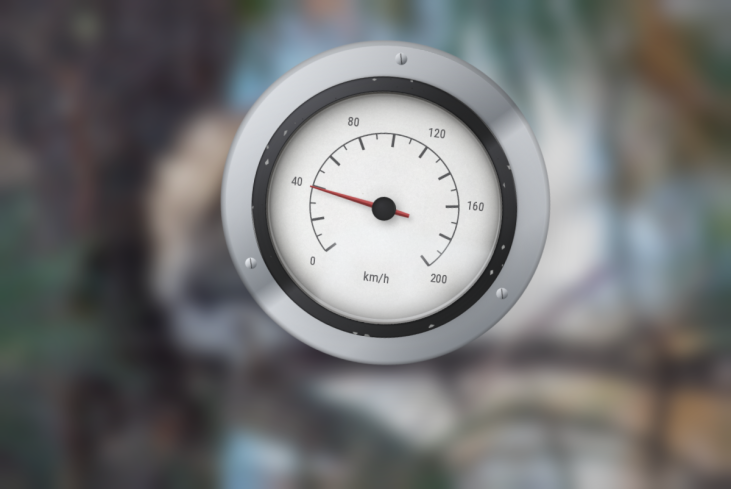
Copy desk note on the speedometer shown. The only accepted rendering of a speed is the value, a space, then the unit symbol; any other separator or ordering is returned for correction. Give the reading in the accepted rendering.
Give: 40 km/h
